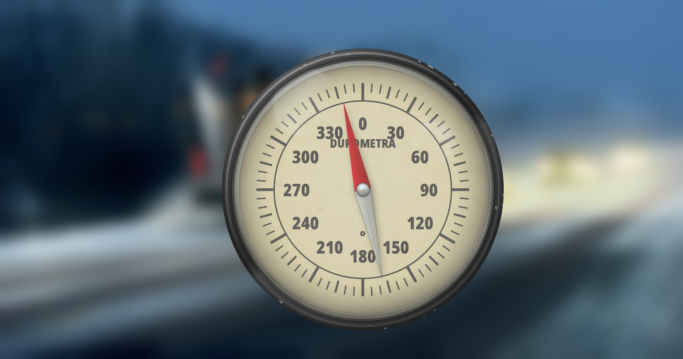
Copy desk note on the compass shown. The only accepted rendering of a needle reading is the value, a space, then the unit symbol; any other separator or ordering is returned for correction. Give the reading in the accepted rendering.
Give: 347.5 °
